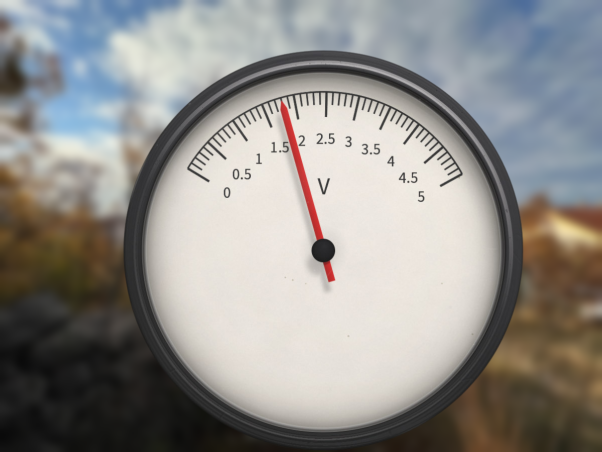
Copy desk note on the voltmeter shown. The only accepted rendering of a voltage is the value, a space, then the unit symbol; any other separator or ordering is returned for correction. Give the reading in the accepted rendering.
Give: 1.8 V
